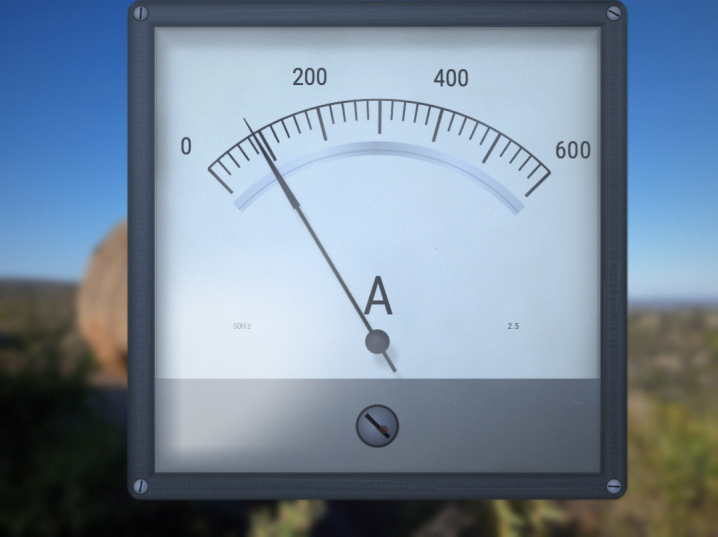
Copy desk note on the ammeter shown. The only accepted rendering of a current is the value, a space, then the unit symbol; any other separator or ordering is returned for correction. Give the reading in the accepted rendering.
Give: 90 A
